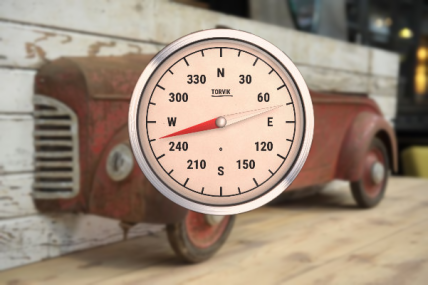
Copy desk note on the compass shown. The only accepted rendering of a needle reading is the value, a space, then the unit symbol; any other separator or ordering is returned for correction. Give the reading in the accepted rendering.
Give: 255 °
